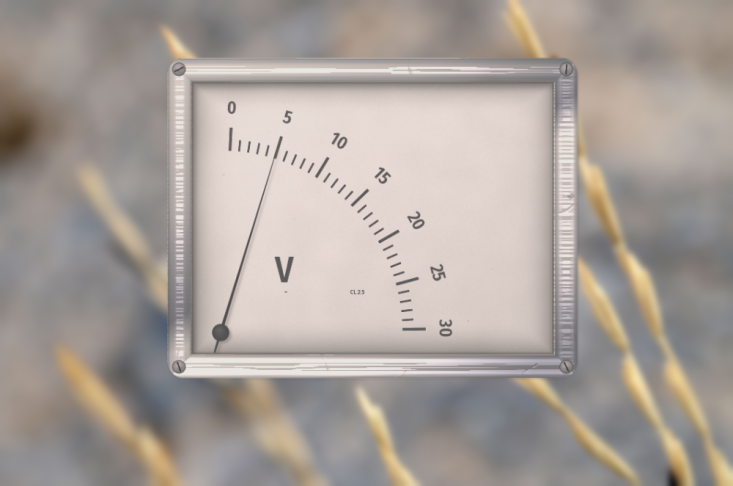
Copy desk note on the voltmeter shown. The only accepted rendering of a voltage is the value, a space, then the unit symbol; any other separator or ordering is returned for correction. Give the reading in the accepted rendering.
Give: 5 V
